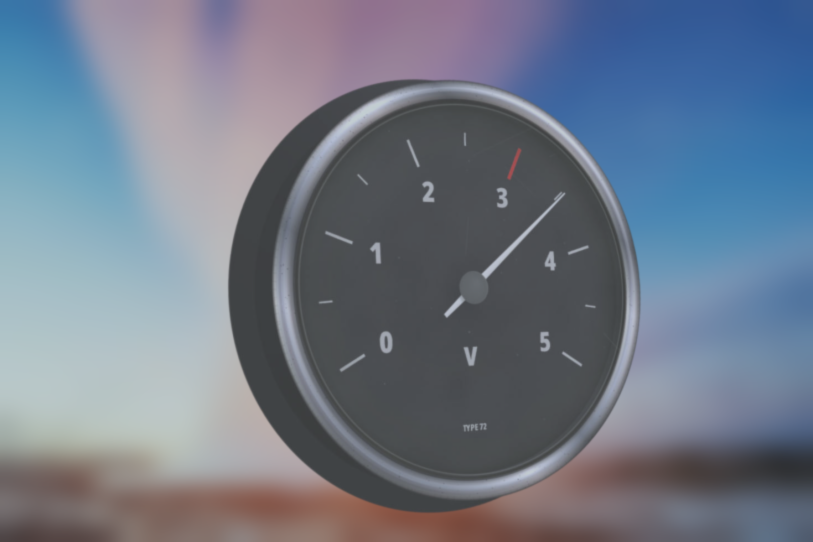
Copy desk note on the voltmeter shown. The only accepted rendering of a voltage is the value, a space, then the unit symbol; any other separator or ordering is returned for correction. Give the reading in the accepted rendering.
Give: 3.5 V
